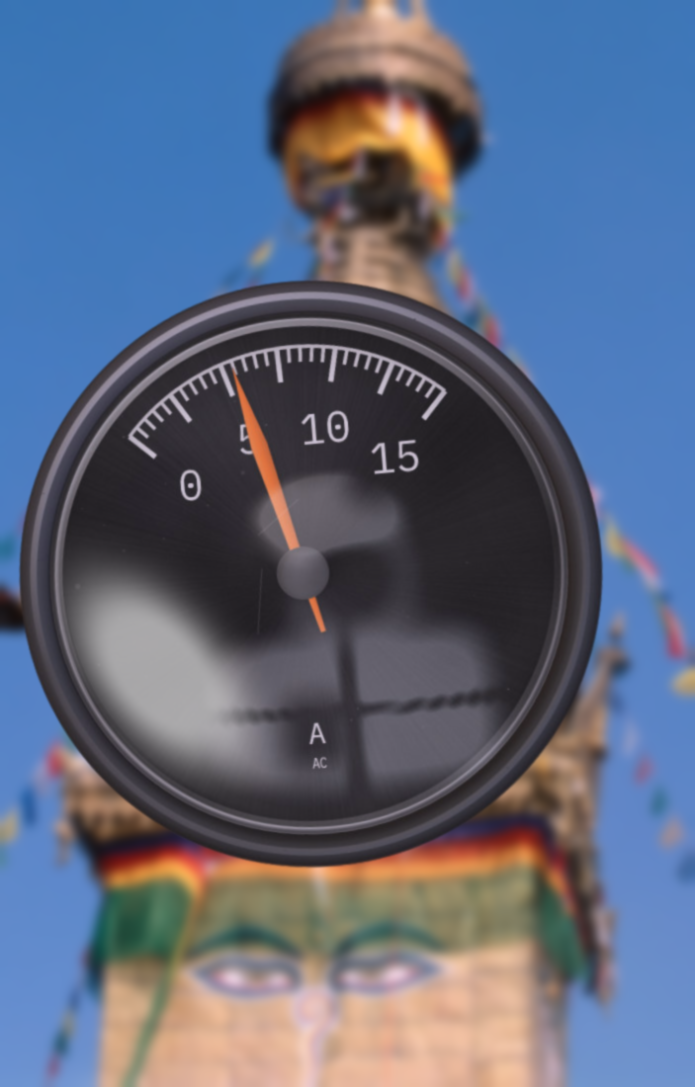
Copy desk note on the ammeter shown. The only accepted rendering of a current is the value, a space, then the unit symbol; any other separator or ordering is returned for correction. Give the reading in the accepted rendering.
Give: 5.5 A
